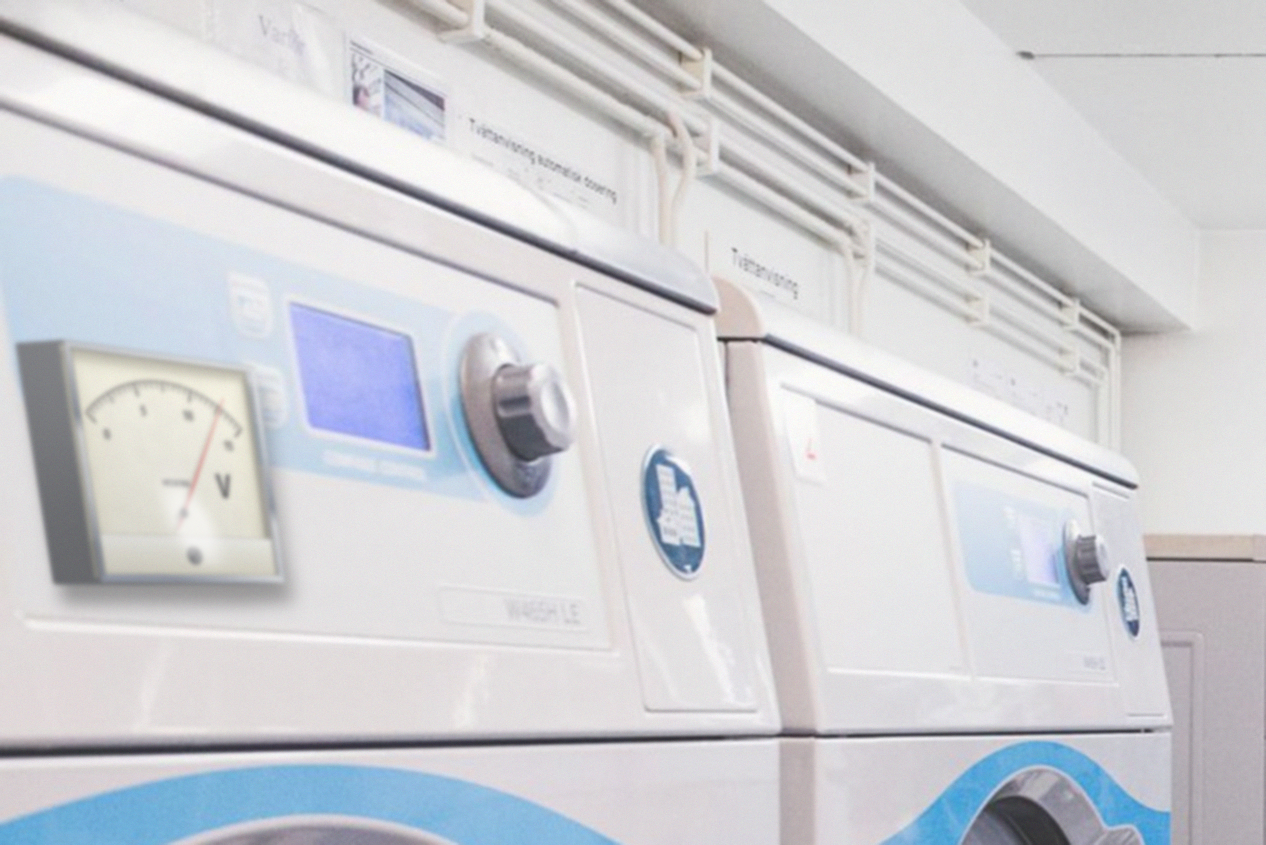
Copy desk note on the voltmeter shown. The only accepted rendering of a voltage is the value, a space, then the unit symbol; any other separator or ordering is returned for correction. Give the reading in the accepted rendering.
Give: 12.5 V
